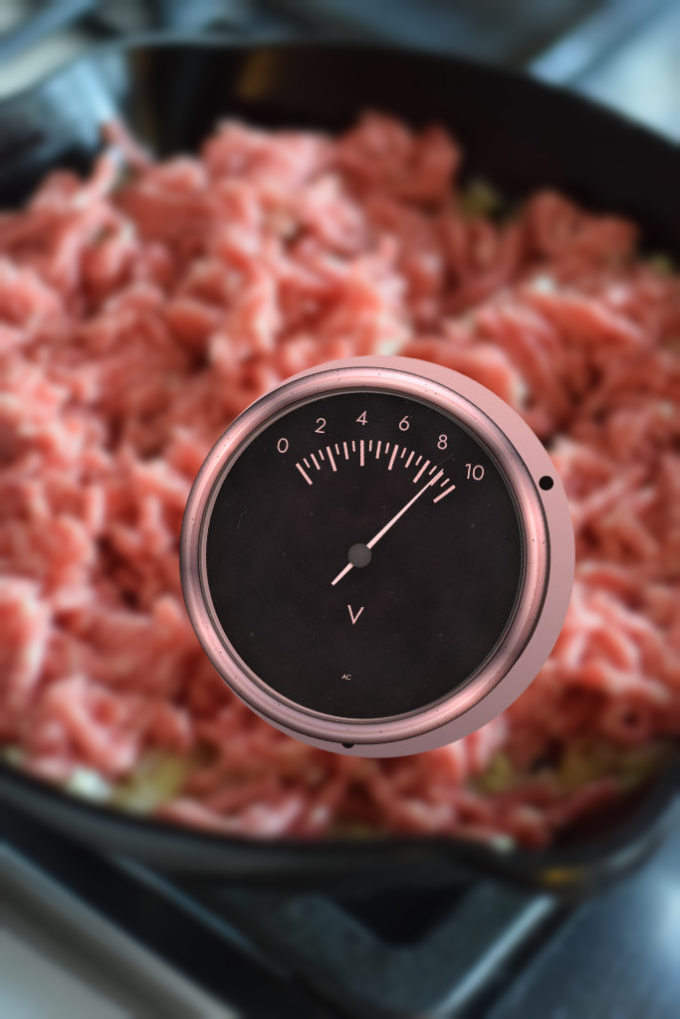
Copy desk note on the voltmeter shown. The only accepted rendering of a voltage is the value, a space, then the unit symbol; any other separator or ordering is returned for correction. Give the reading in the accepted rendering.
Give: 9 V
